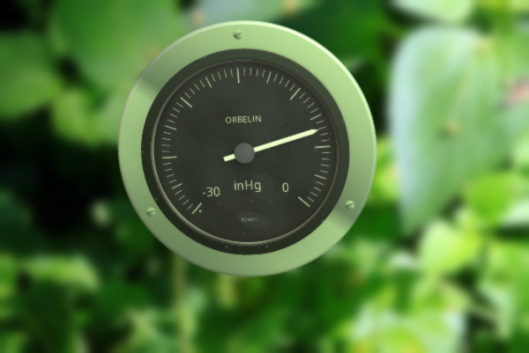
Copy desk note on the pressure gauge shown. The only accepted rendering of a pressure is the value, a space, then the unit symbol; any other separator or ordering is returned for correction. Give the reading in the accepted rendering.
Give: -6.5 inHg
